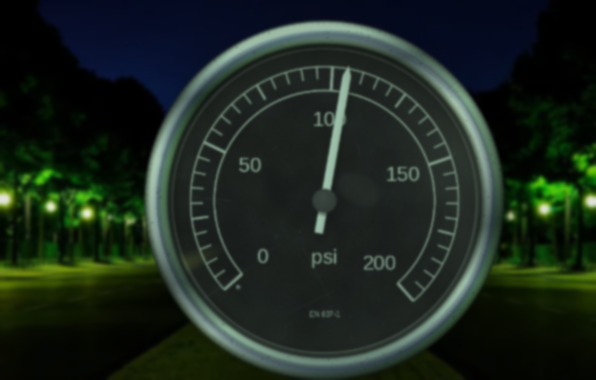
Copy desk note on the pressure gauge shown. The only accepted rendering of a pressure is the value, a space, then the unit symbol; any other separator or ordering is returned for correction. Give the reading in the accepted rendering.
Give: 105 psi
